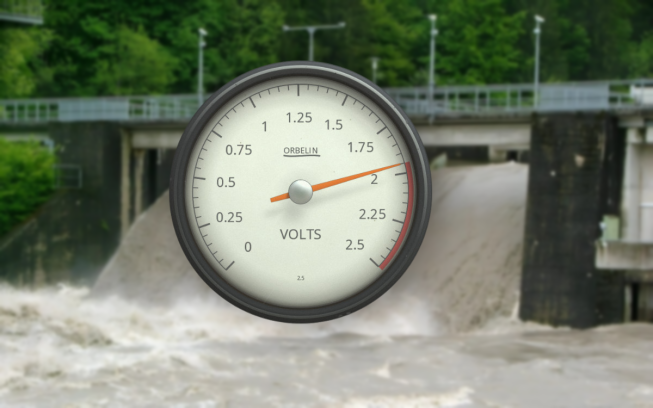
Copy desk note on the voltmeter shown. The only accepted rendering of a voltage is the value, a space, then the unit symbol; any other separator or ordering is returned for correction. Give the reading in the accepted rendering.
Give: 1.95 V
